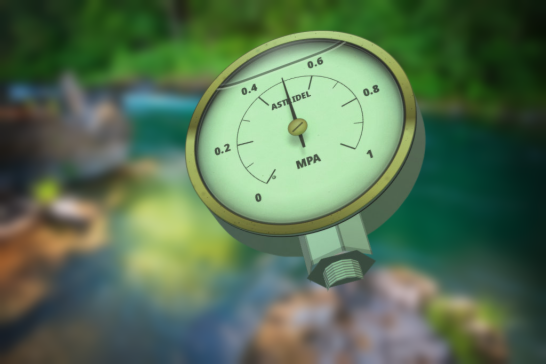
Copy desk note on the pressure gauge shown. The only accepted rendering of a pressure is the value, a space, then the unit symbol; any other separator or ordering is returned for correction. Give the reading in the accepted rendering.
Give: 0.5 MPa
